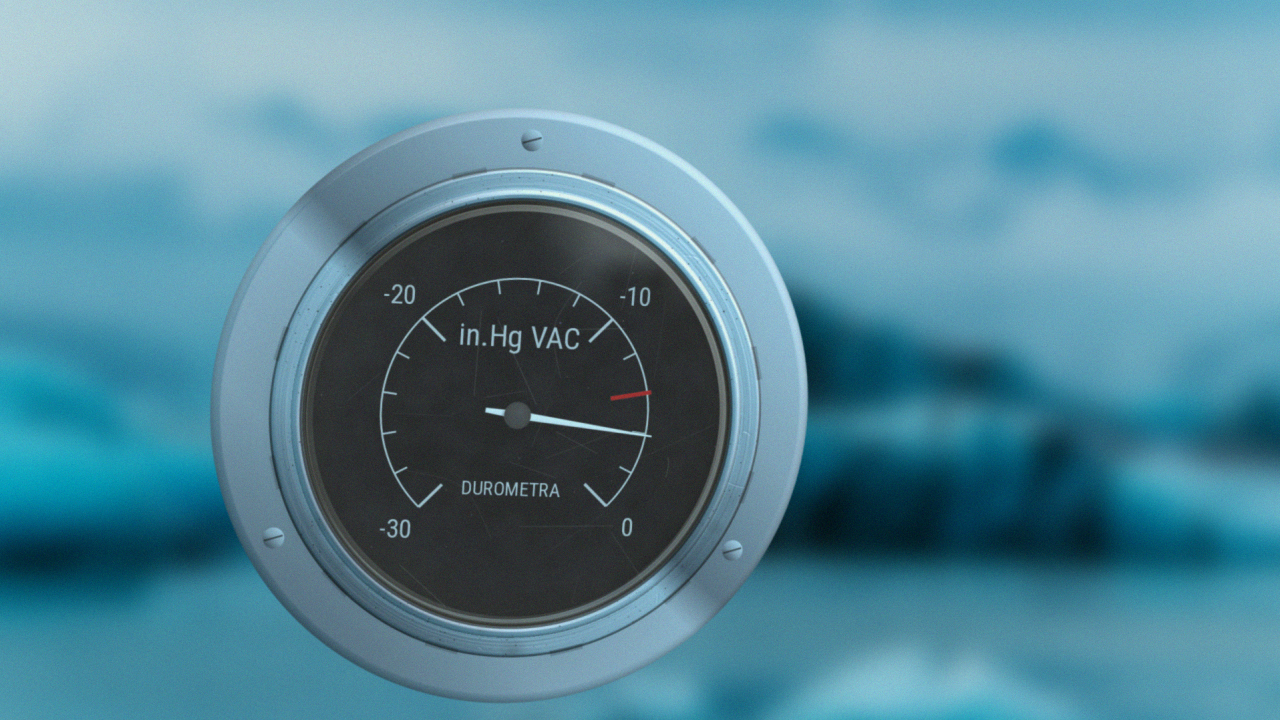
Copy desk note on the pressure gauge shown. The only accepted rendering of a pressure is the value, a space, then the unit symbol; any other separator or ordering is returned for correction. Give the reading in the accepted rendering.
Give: -4 inHg
